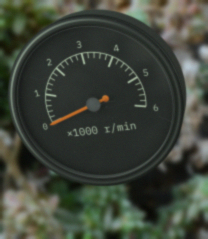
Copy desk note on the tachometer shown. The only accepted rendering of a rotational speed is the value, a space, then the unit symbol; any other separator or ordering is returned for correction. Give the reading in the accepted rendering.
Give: 0 rpm
